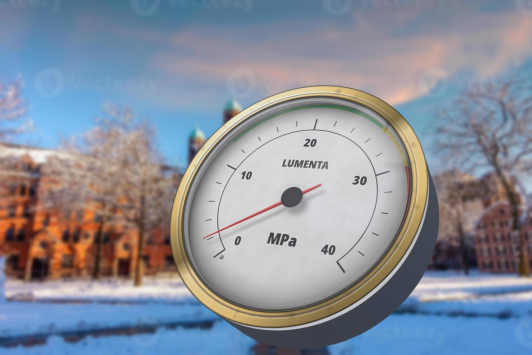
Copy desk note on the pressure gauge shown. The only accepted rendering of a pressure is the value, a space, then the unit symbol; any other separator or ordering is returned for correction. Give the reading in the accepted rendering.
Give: 2 MPa
